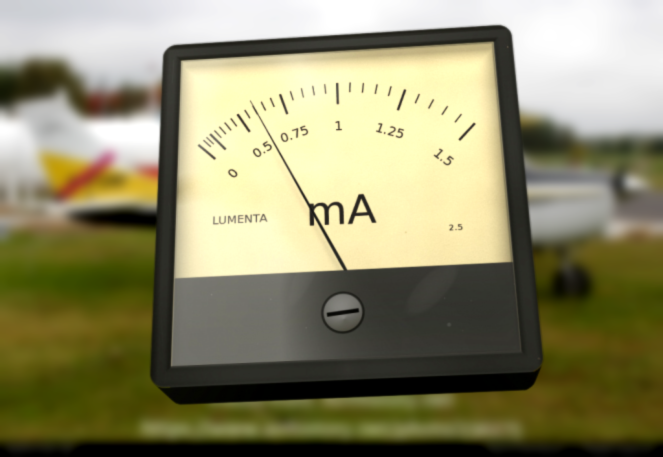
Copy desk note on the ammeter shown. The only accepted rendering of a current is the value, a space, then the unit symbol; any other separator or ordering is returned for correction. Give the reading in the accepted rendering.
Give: 0.6 mA
